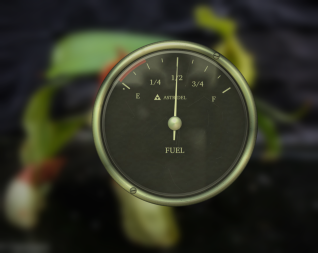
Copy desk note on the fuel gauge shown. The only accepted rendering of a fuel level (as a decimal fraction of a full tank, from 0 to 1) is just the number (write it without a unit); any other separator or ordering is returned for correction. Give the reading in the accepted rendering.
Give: 0.5
